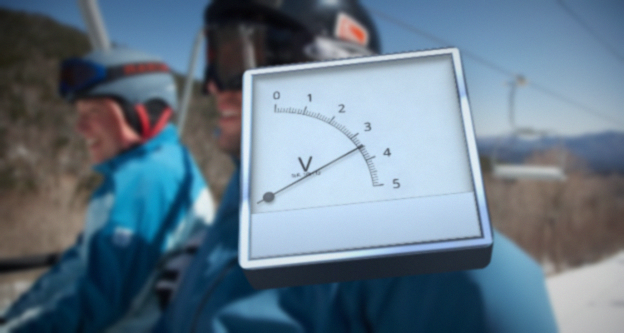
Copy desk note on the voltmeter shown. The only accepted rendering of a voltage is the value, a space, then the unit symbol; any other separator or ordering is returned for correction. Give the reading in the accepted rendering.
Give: 3.5 V
